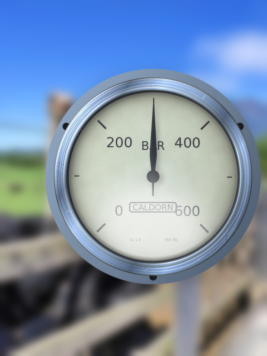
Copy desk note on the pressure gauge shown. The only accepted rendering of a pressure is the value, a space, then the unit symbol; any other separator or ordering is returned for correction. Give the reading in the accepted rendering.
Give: 300 bar
